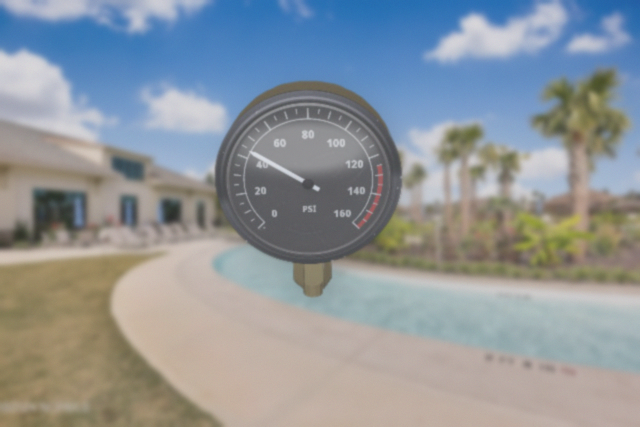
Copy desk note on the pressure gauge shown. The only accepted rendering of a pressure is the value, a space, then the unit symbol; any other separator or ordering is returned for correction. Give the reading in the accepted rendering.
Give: 45 psi
